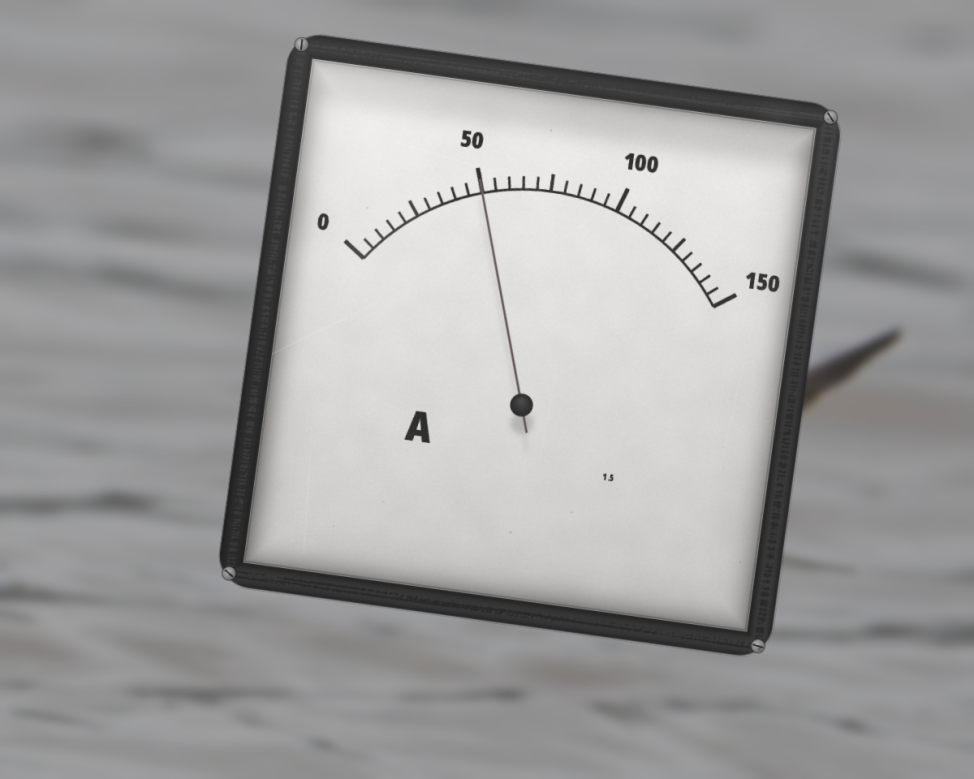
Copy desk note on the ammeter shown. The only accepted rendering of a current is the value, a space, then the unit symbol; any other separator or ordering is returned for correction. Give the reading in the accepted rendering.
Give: 50 A
